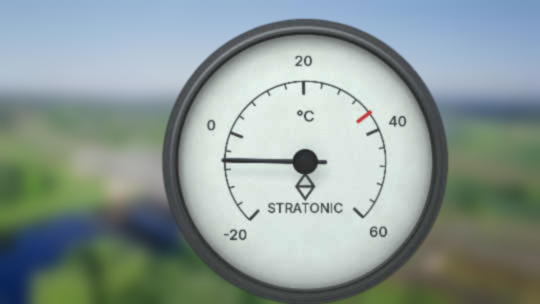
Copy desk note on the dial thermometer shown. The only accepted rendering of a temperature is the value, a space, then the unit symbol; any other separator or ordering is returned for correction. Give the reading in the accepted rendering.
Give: -6 °C
